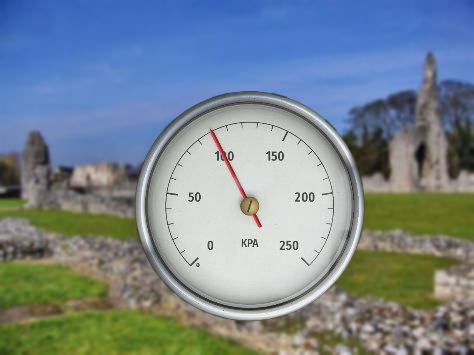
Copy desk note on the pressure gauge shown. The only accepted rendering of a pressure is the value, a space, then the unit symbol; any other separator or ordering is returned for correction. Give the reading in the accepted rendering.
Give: 100 kPa
